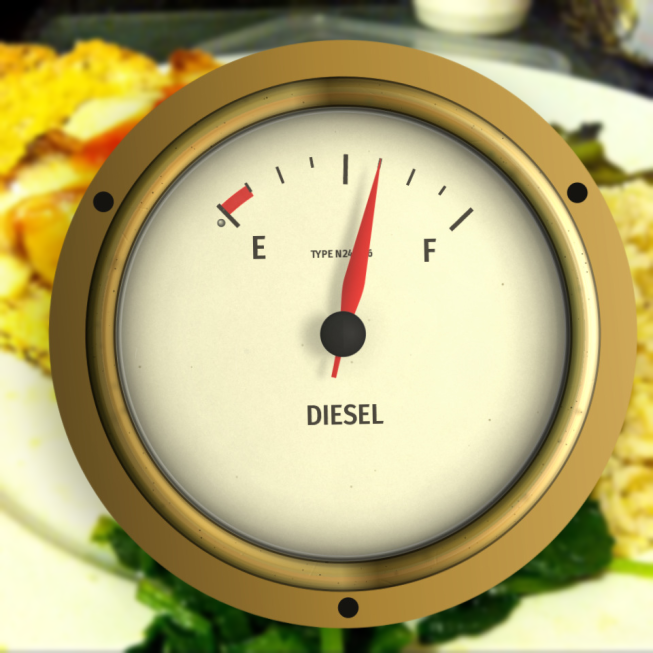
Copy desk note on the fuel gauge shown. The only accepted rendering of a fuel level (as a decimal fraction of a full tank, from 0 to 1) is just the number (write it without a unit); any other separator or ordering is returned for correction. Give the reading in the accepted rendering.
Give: 0.625
